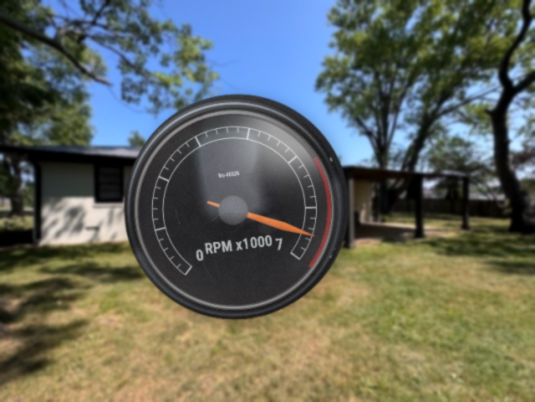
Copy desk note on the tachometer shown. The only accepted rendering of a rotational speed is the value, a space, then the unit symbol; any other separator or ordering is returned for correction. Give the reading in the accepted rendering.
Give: 6500 rpm
